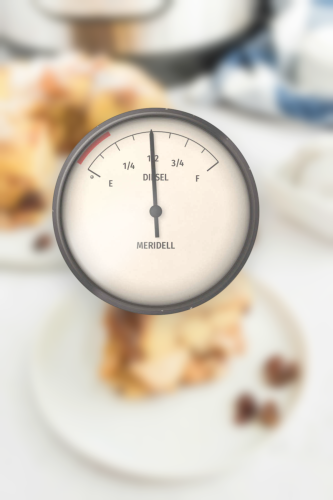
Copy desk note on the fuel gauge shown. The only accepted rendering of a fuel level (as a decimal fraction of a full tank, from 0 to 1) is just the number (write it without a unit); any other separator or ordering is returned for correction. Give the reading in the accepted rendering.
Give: 0.5
